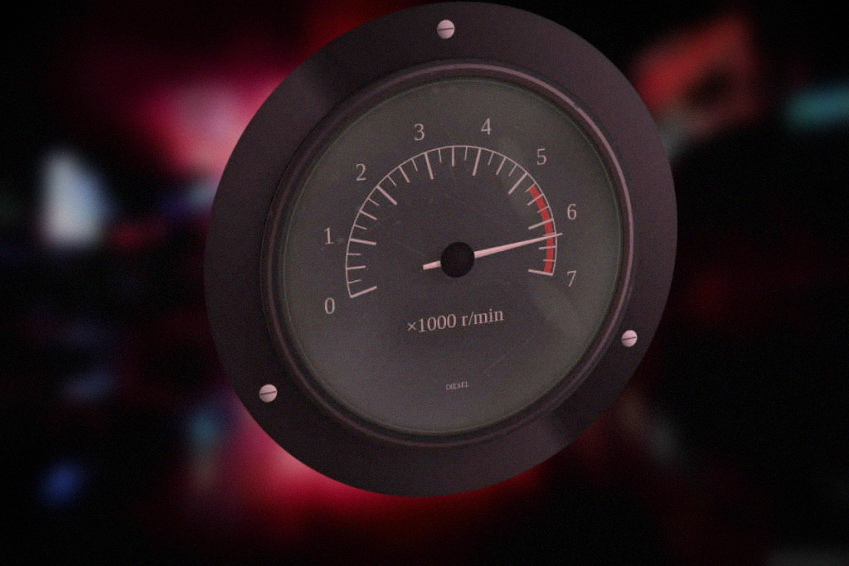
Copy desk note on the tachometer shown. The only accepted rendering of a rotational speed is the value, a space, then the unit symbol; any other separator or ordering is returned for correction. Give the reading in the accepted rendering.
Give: 6250 rpm
